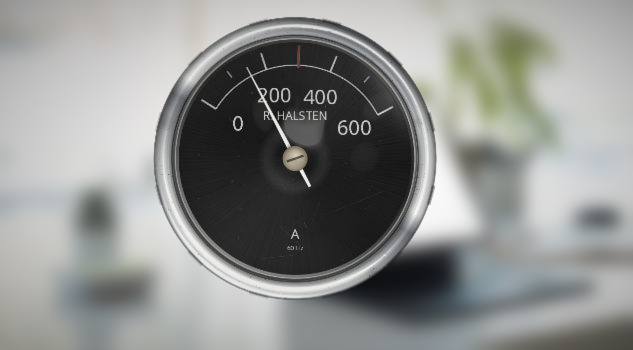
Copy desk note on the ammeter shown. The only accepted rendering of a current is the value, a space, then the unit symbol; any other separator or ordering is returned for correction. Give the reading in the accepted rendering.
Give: 150 A
